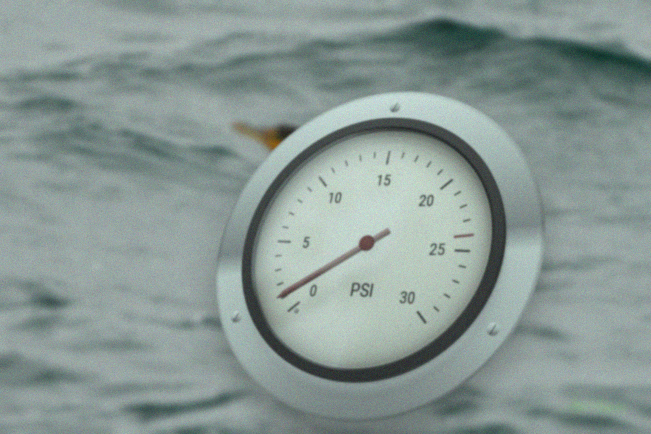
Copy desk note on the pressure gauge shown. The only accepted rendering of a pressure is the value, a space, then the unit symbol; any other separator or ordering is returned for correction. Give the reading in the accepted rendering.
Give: 1 psi
